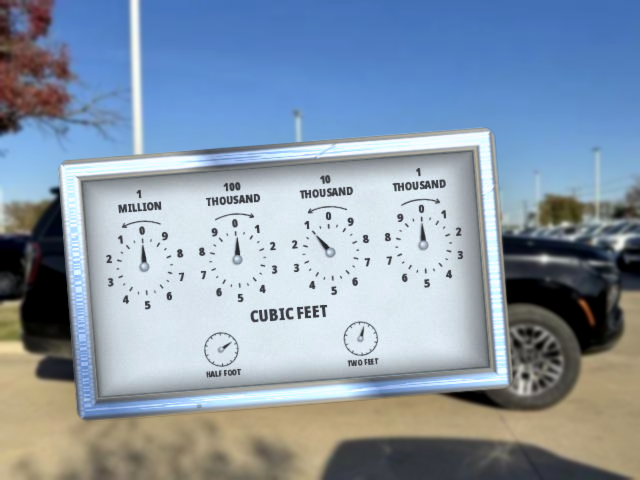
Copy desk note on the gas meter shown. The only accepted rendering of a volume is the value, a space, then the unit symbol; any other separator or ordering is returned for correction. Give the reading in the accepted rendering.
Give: 1000 ft³
